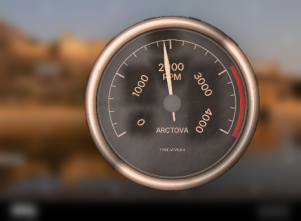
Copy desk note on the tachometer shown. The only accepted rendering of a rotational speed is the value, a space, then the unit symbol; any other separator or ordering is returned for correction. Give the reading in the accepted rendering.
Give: 1900 rpm
